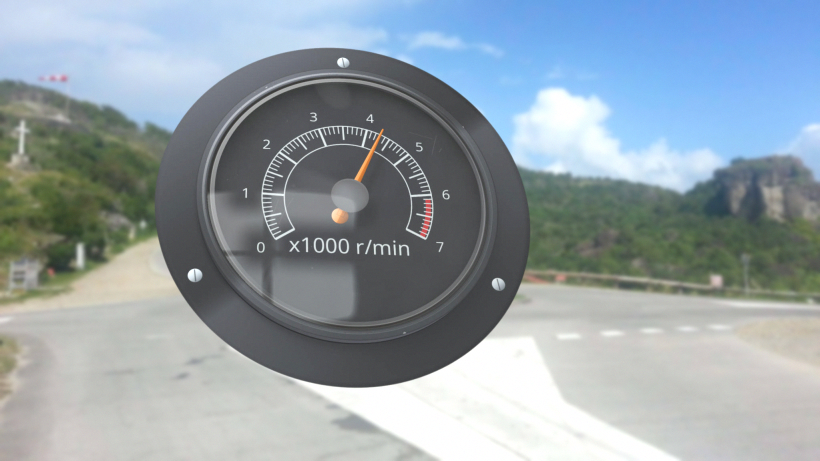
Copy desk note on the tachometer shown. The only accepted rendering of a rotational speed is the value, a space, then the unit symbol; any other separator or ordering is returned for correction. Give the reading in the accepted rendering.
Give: 4300 rpm
